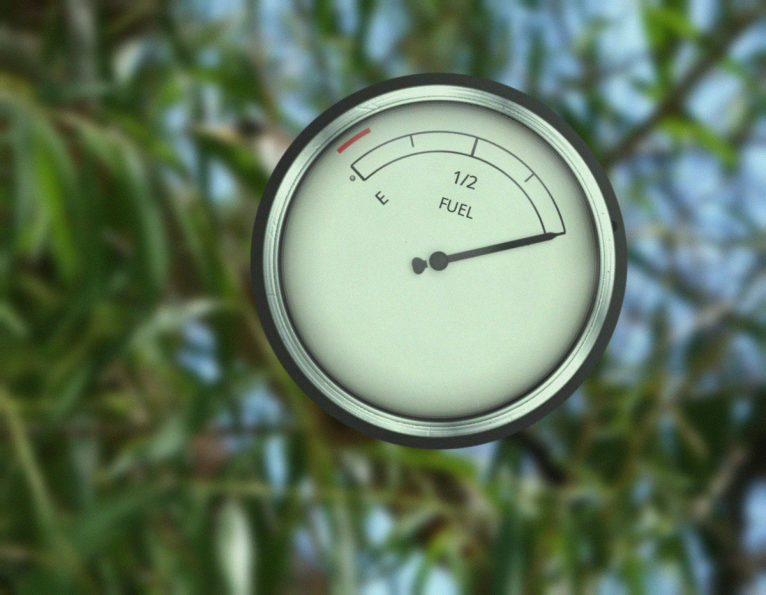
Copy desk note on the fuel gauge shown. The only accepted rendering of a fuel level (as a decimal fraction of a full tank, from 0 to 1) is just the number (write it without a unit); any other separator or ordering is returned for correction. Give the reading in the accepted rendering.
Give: 1
